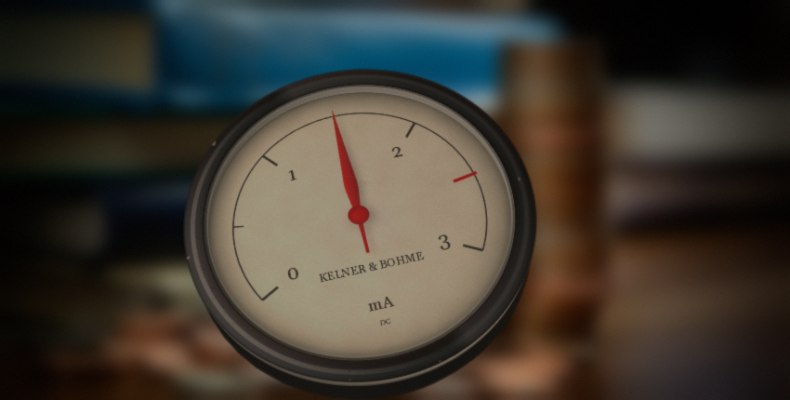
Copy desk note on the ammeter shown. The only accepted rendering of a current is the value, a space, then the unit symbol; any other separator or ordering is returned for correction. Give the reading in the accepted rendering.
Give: 1.5 mA
